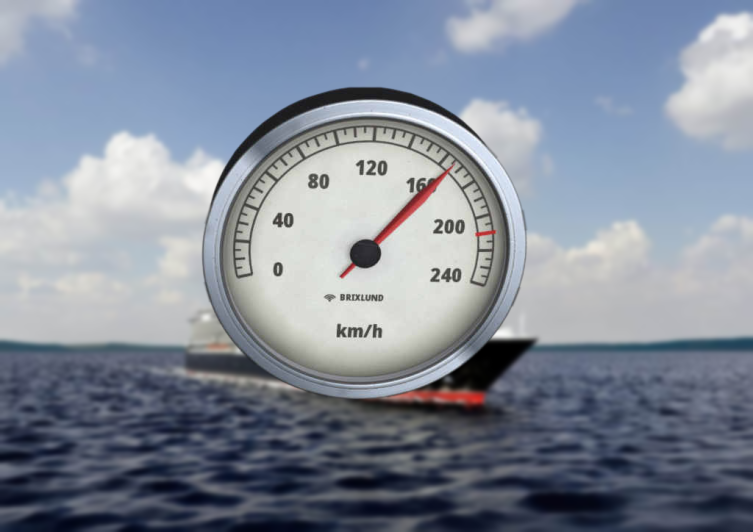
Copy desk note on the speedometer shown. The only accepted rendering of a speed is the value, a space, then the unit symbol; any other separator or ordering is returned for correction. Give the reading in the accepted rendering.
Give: 165 km/h
